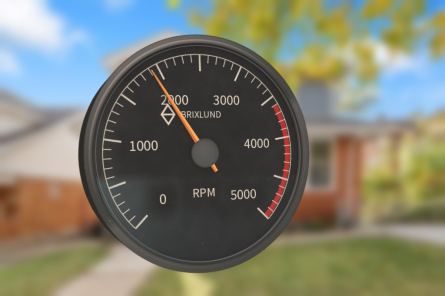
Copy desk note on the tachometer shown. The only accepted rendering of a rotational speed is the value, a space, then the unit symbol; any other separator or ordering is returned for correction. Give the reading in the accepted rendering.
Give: 1900 rpm
